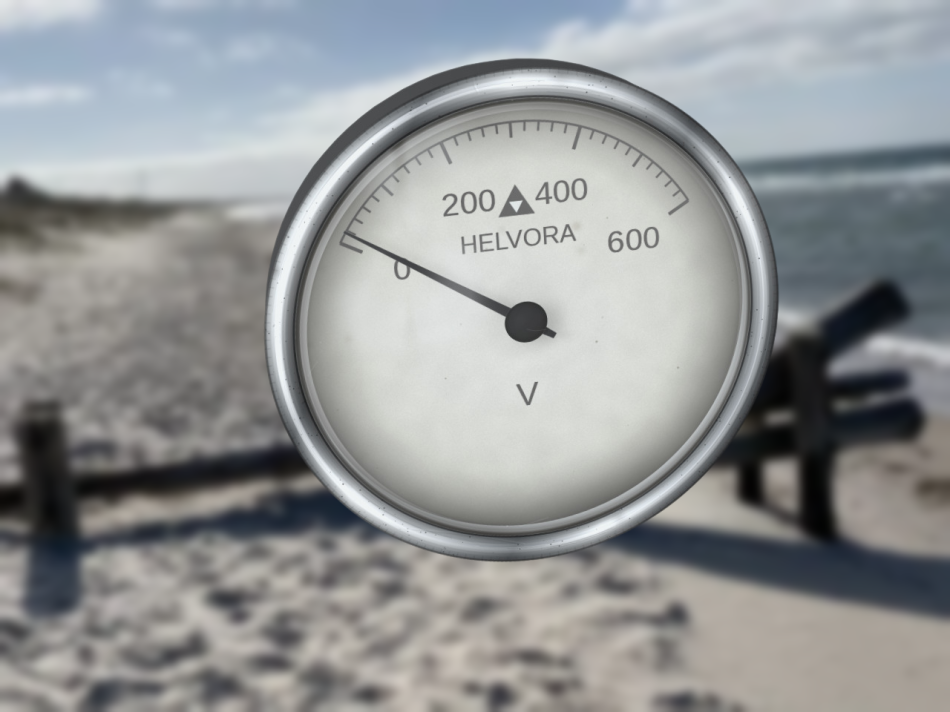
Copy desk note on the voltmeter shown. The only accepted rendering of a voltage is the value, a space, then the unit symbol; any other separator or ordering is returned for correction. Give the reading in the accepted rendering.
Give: 20 V
